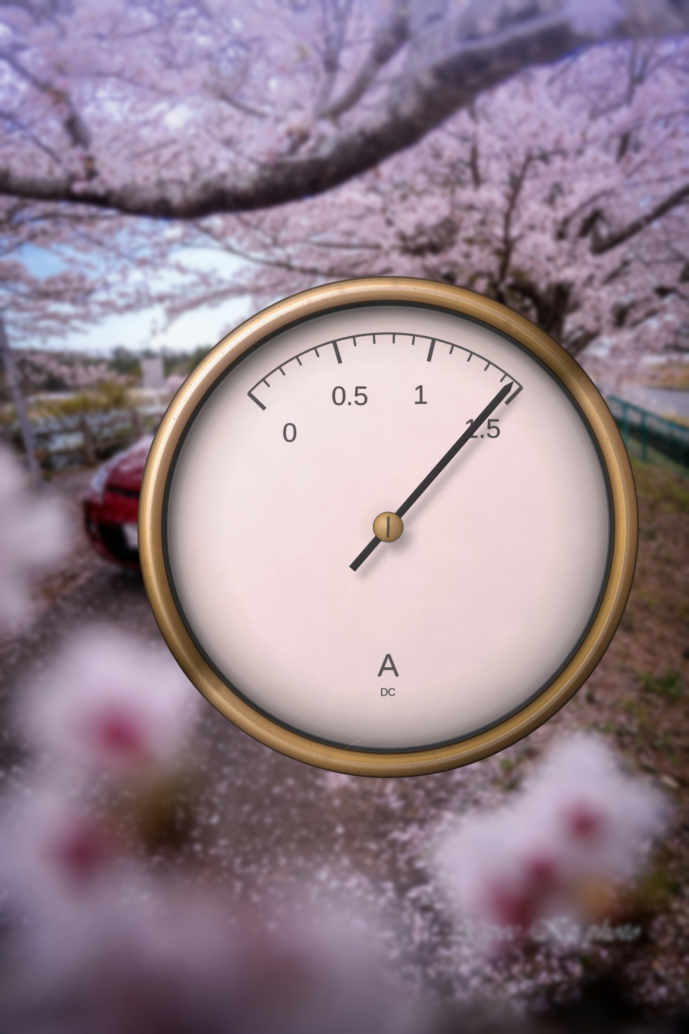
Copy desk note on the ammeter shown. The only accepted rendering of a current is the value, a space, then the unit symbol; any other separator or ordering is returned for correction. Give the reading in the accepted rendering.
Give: 1.45 A
